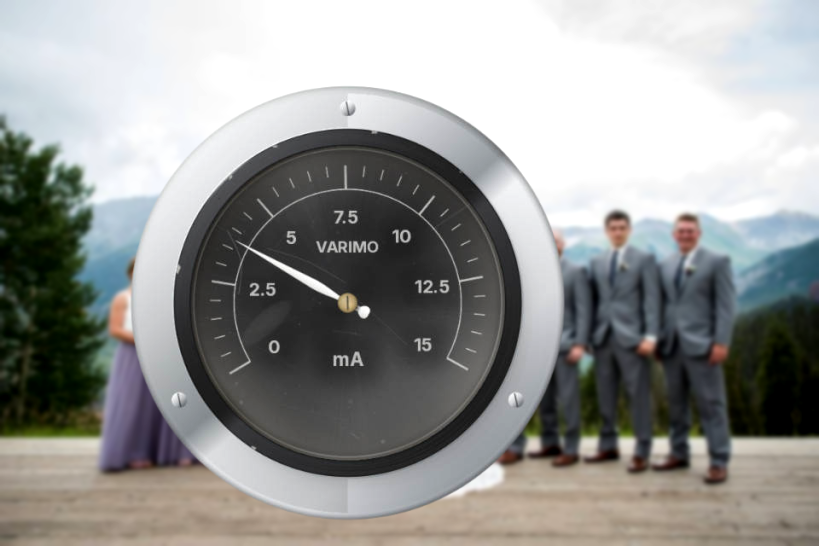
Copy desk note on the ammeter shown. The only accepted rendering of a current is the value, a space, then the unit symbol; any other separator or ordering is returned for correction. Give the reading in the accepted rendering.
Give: 3.75 mA
